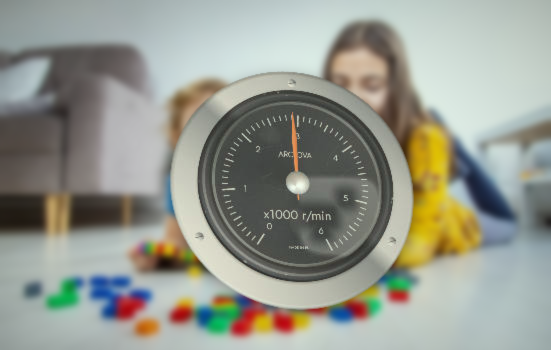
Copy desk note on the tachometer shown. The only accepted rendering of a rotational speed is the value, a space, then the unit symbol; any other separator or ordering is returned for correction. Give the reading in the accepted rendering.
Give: 2900 rpm
